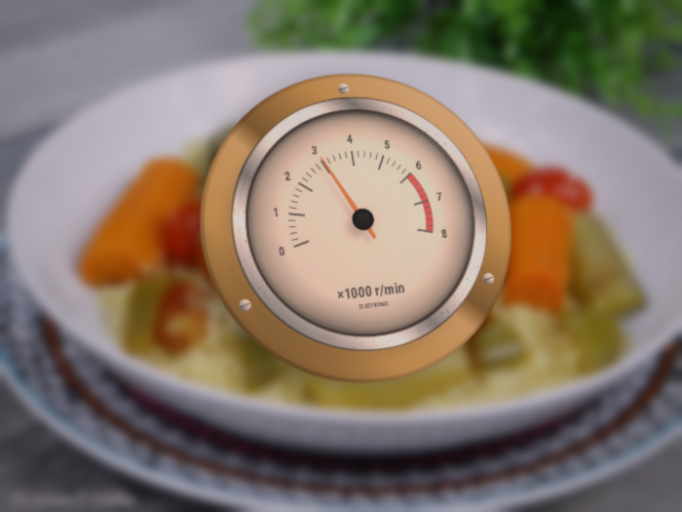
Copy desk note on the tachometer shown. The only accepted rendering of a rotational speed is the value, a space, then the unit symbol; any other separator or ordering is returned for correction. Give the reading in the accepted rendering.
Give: 3000 rpm
